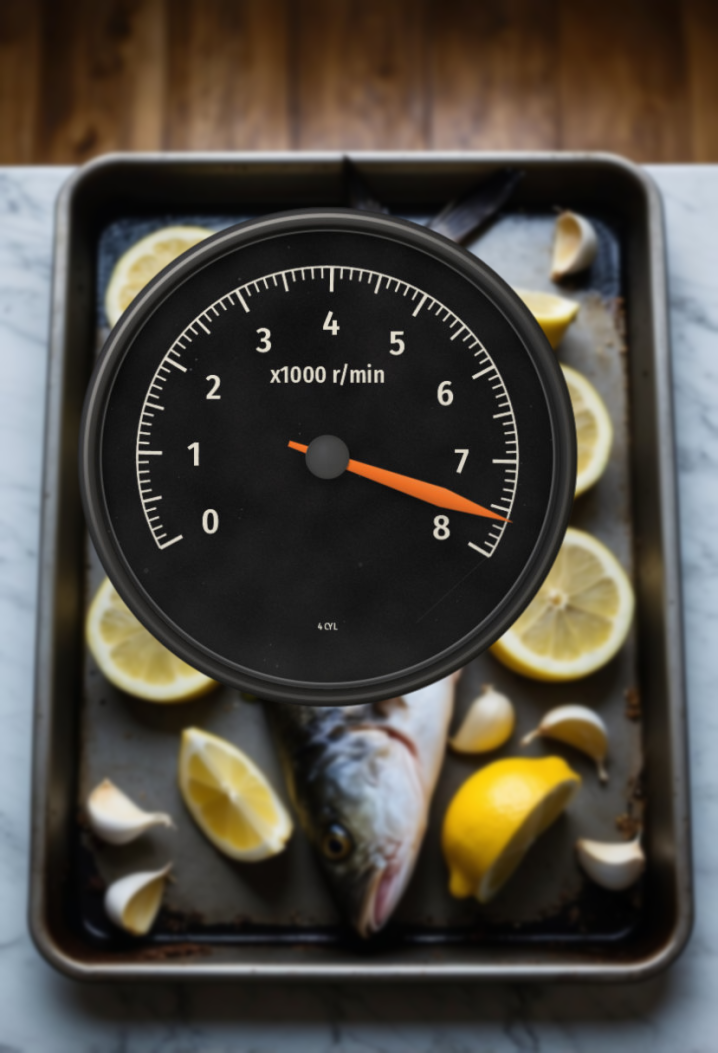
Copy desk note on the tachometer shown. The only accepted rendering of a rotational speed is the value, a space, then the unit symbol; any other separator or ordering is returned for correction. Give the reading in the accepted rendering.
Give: 7600 rpm
